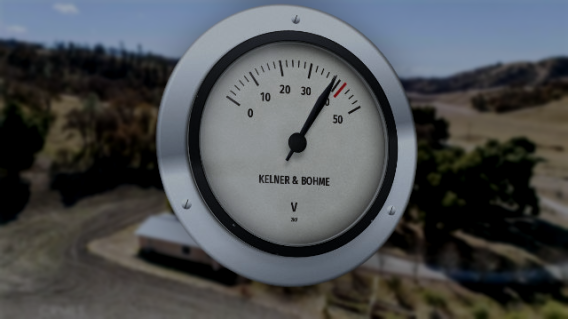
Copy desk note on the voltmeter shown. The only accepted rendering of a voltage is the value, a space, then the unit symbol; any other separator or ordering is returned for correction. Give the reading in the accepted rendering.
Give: 38 V
